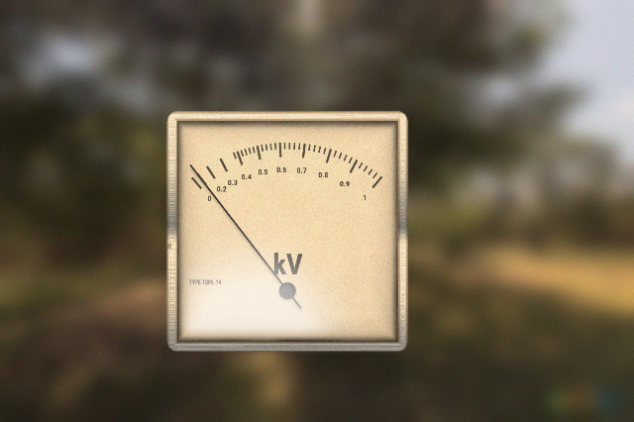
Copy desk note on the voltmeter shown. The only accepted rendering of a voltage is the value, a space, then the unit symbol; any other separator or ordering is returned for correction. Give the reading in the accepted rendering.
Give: 0.1 kV
